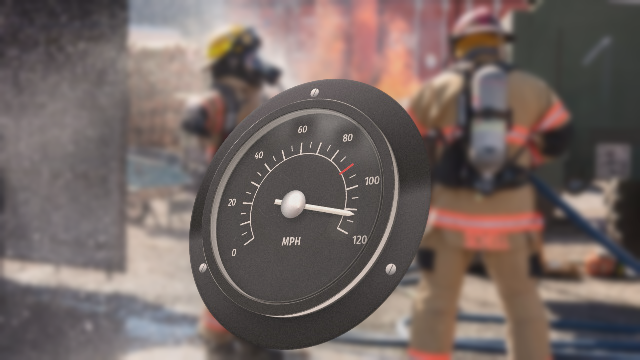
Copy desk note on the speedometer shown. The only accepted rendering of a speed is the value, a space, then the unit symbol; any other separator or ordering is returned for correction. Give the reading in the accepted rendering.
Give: 112.5 mph
